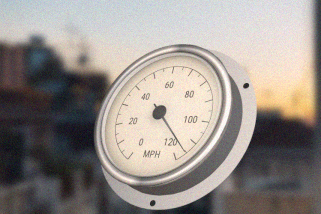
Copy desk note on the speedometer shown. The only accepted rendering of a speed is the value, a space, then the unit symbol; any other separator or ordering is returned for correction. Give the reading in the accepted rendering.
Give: 115 mph
